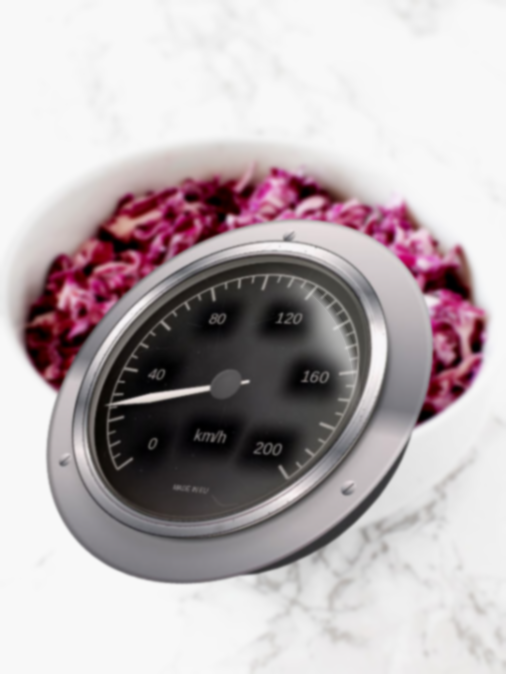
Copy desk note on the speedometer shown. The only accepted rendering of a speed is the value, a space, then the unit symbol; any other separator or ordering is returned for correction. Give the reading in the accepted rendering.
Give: 25 km/h
